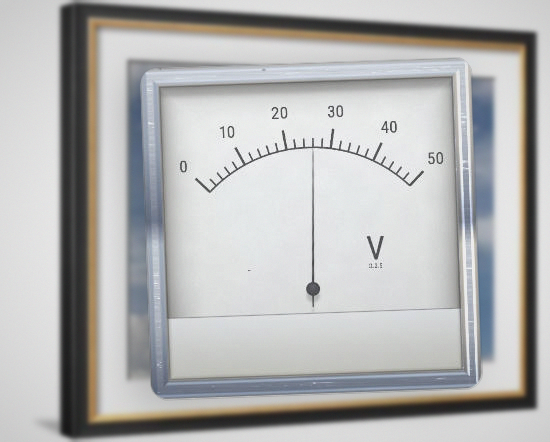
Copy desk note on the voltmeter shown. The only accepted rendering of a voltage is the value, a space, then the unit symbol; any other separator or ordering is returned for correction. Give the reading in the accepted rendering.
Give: 26 V
